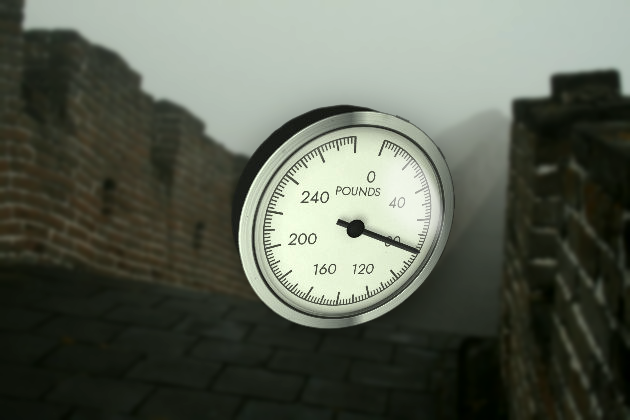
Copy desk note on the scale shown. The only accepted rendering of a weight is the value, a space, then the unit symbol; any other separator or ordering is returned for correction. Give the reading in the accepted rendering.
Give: 80 lb
